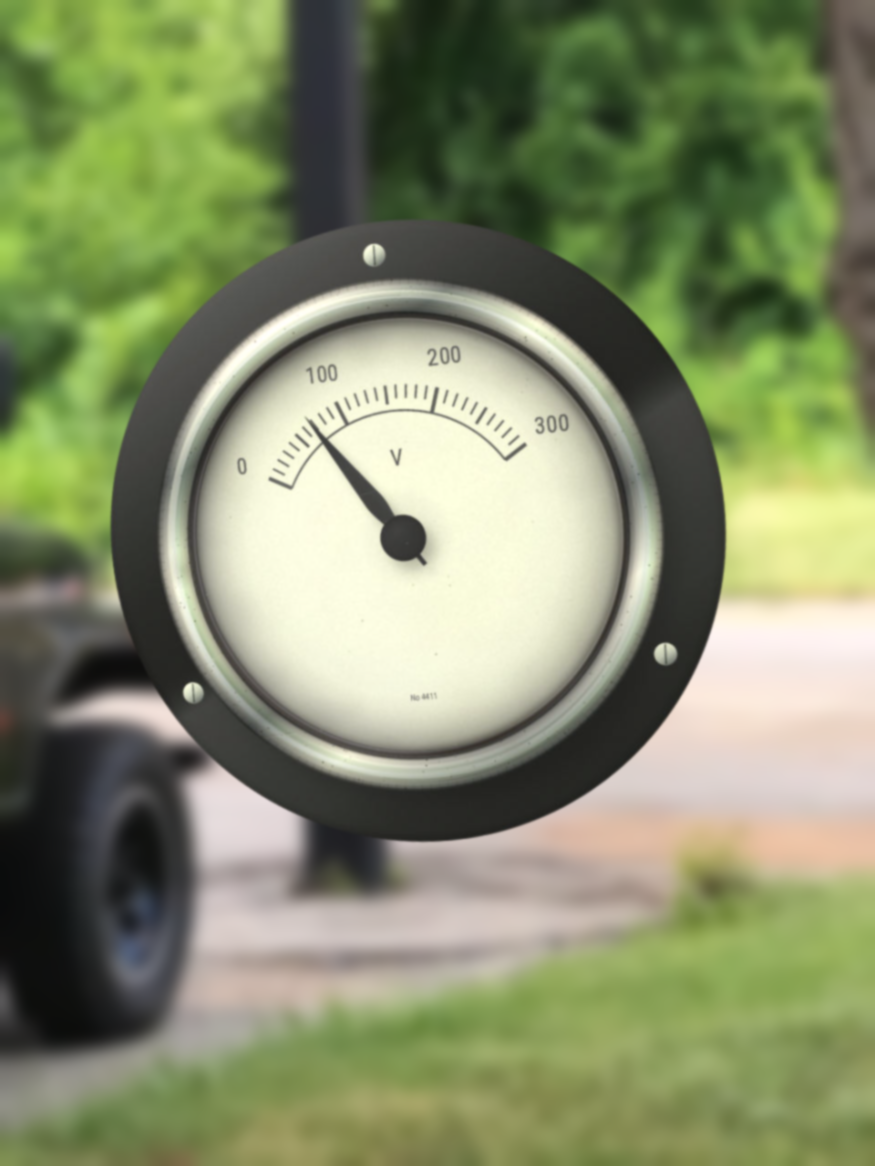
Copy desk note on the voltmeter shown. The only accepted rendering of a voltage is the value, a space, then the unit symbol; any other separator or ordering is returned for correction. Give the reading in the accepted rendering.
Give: 70 V
